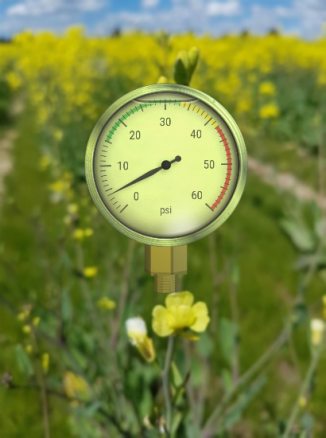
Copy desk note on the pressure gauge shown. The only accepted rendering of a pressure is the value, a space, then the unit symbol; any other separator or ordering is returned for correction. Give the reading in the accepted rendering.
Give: 4 psi
